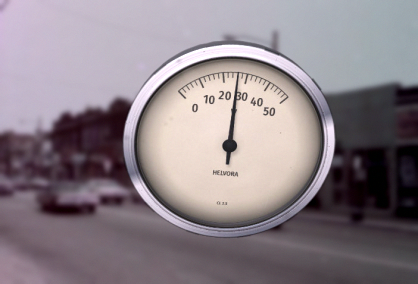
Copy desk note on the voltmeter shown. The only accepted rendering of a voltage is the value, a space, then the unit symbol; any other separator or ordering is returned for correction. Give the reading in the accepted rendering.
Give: 26 V
